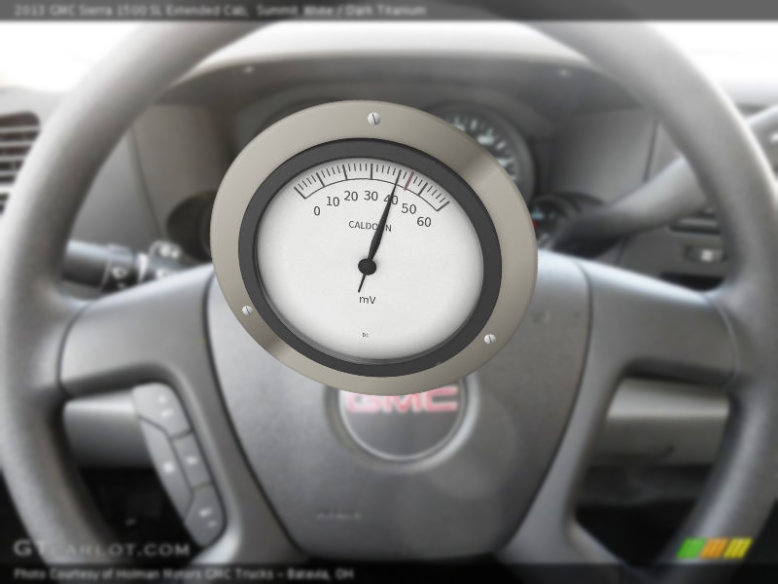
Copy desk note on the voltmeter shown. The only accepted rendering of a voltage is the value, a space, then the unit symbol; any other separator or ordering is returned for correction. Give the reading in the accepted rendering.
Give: 40 mV
